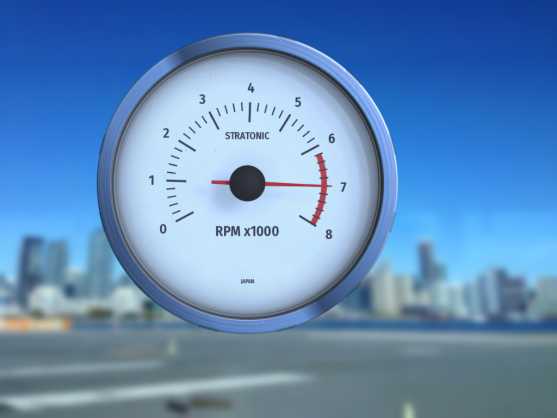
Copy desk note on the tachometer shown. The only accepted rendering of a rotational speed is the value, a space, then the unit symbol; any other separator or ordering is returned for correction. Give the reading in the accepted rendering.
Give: 7000 rpm
